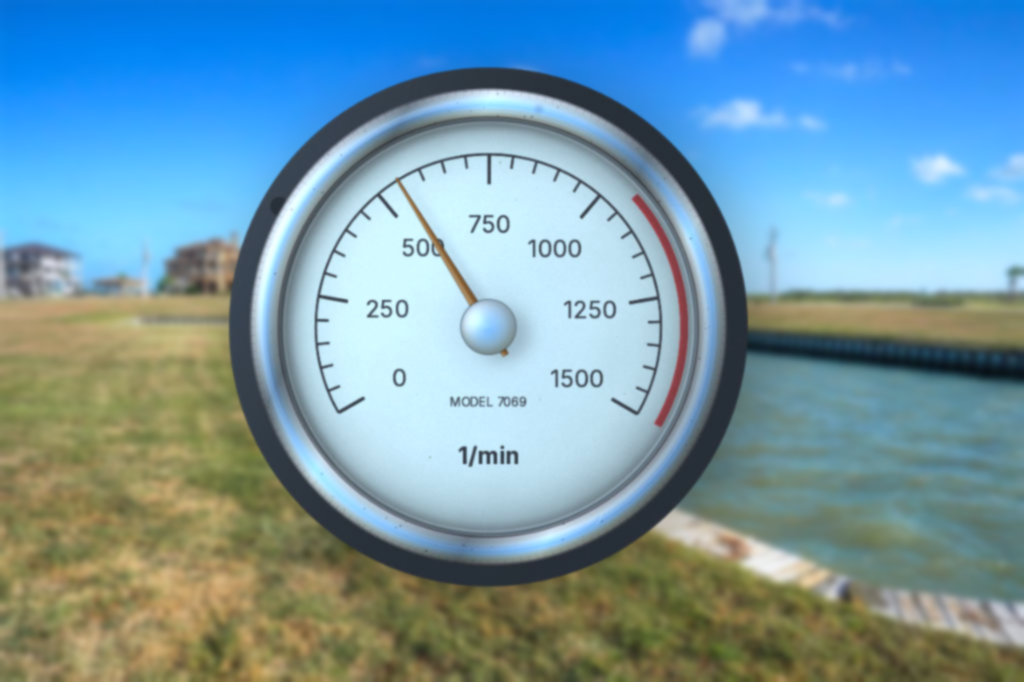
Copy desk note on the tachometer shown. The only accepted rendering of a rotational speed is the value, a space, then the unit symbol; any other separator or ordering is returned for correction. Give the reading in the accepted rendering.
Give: 550 rpm
